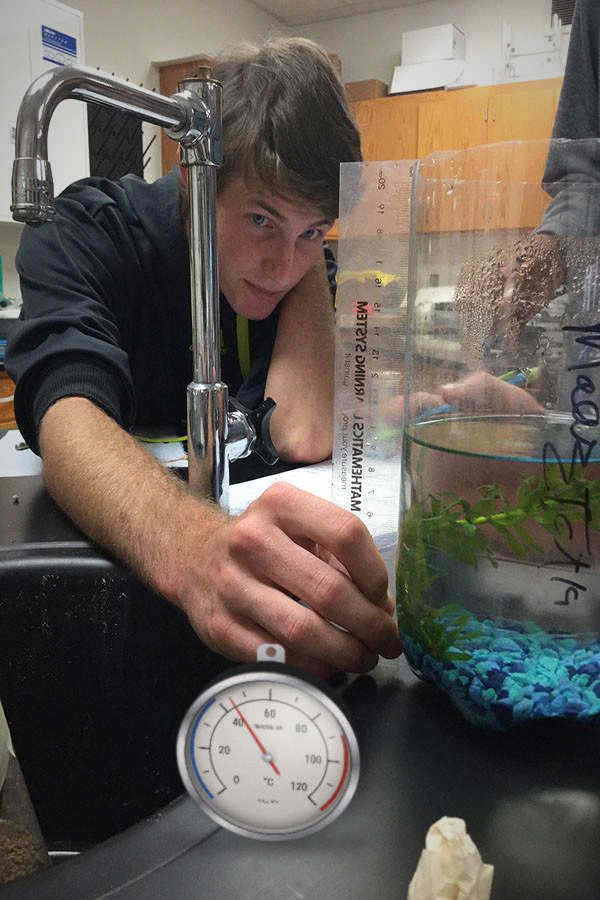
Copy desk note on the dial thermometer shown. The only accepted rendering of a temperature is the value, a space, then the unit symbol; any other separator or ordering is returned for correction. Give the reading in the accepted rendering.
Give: 45 °C
